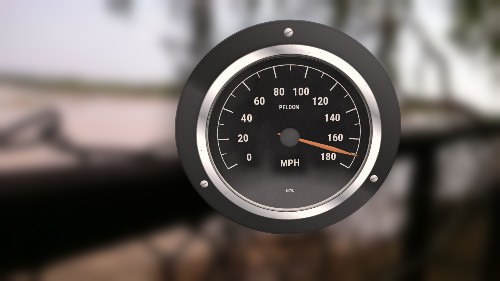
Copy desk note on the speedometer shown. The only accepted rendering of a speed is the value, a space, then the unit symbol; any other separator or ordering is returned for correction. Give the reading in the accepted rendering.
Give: 170 mph
